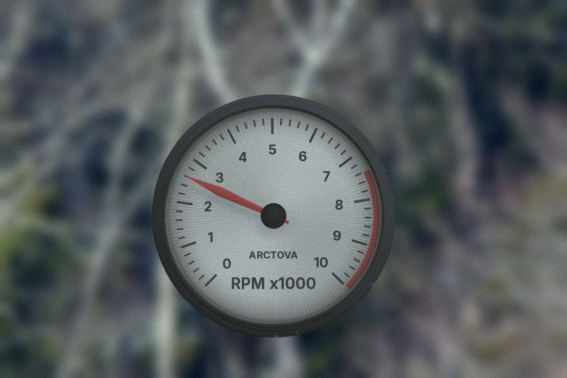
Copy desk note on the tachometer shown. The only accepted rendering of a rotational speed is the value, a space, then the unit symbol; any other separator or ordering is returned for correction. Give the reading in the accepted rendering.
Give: 2600 rpm
